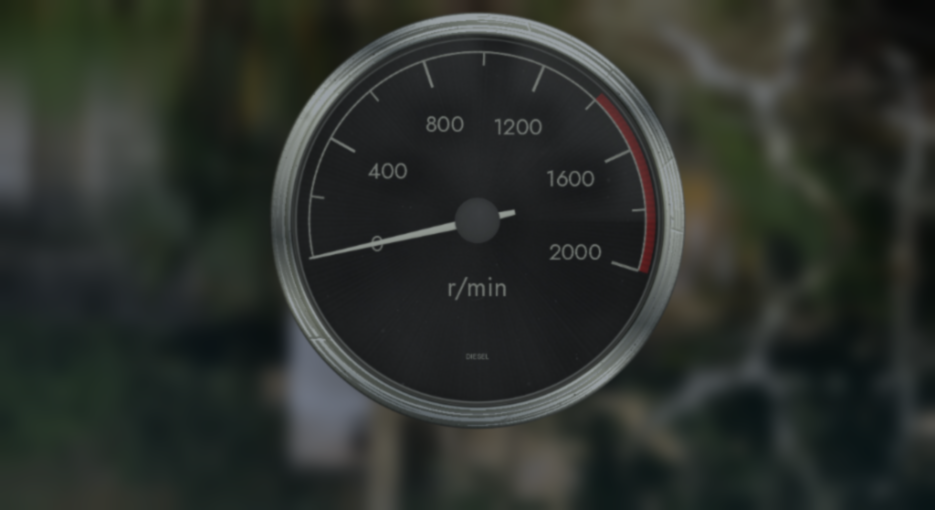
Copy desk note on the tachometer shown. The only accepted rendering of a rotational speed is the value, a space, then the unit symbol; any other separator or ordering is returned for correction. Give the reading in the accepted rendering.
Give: 0 rpm
